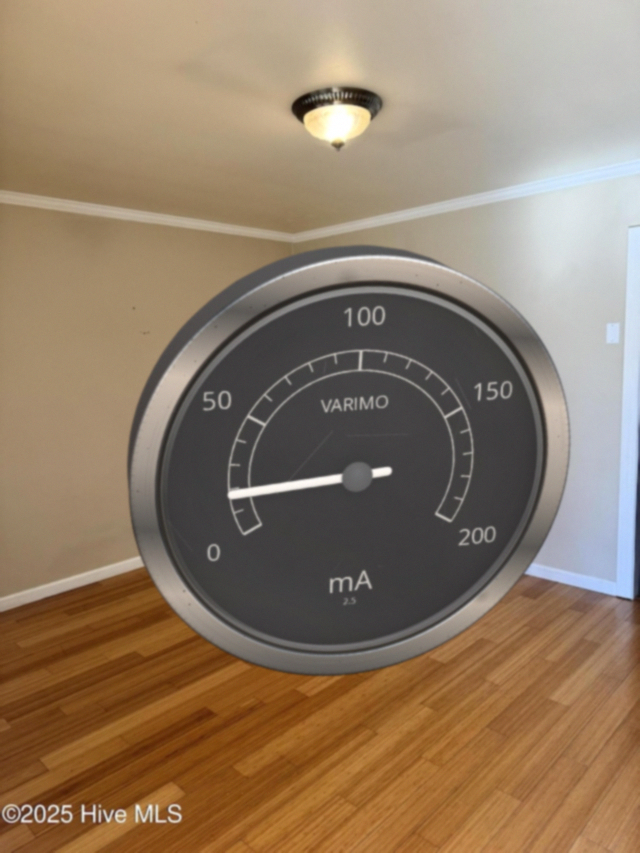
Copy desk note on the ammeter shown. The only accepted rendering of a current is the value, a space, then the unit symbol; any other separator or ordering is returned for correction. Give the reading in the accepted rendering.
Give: 20 mA
